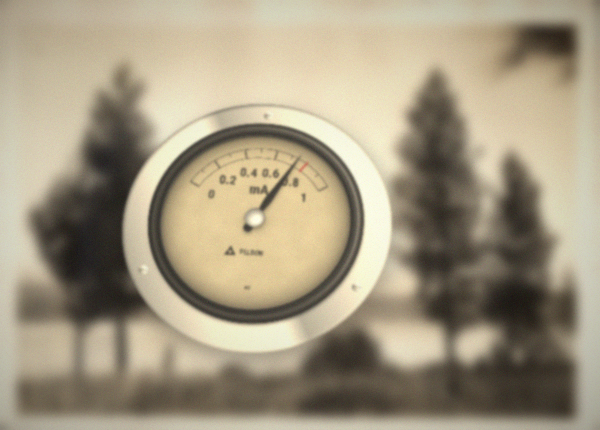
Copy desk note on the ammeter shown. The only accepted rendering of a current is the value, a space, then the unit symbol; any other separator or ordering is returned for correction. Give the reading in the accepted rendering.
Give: 0.75 mA
